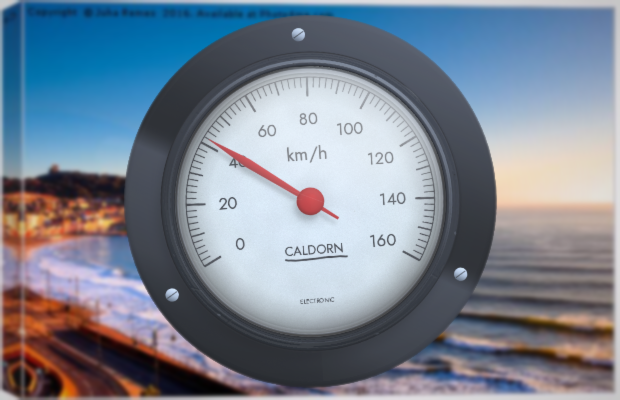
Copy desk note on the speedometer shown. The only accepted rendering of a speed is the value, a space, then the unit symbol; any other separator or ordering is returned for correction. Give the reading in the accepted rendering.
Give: 42 km/h
